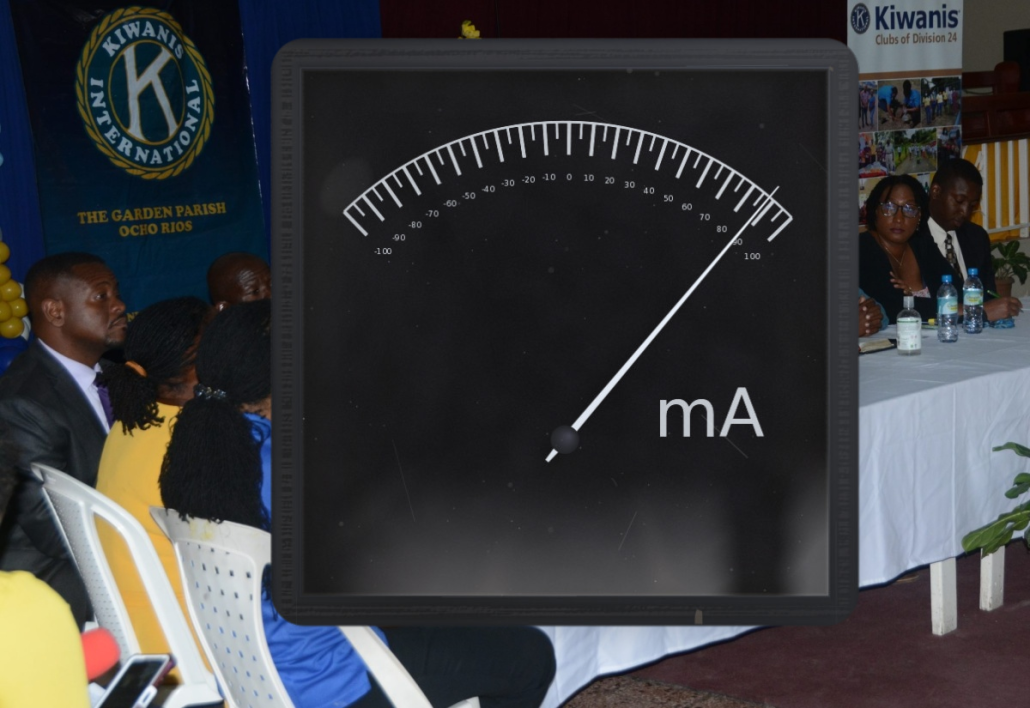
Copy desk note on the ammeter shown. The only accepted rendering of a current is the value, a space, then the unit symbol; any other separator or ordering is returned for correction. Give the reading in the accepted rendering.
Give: 87.5 mA
